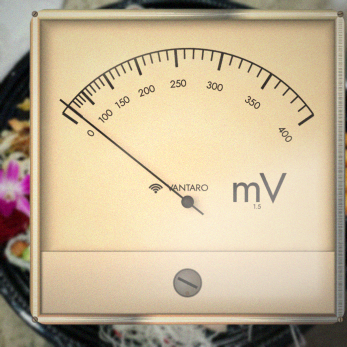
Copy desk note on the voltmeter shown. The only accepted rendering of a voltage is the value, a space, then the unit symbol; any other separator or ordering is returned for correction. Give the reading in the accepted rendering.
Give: 50 mV
